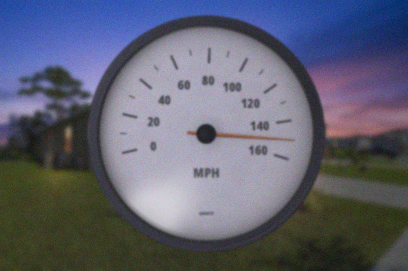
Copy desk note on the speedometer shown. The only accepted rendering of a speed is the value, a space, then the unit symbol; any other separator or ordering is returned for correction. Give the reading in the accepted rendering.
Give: 150 mph
